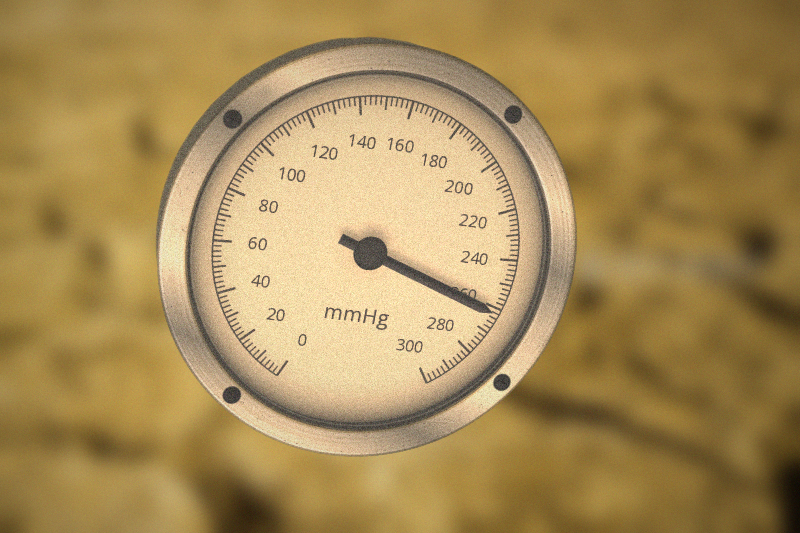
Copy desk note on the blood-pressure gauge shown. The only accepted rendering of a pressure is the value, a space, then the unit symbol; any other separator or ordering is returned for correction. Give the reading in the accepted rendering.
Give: 262 mmHg
